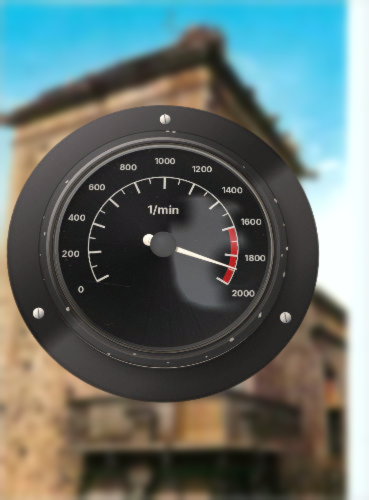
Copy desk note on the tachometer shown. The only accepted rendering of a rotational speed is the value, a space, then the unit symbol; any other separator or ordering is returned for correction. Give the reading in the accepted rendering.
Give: 1900 rpm
